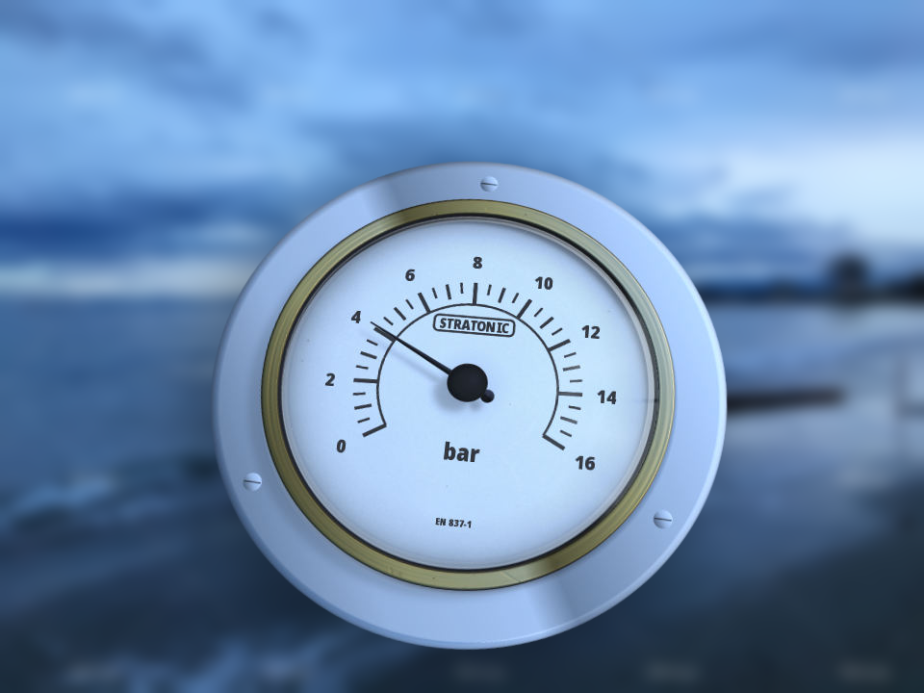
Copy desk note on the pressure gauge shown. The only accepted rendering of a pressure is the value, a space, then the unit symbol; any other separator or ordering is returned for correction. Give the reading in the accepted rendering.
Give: 4 bar
